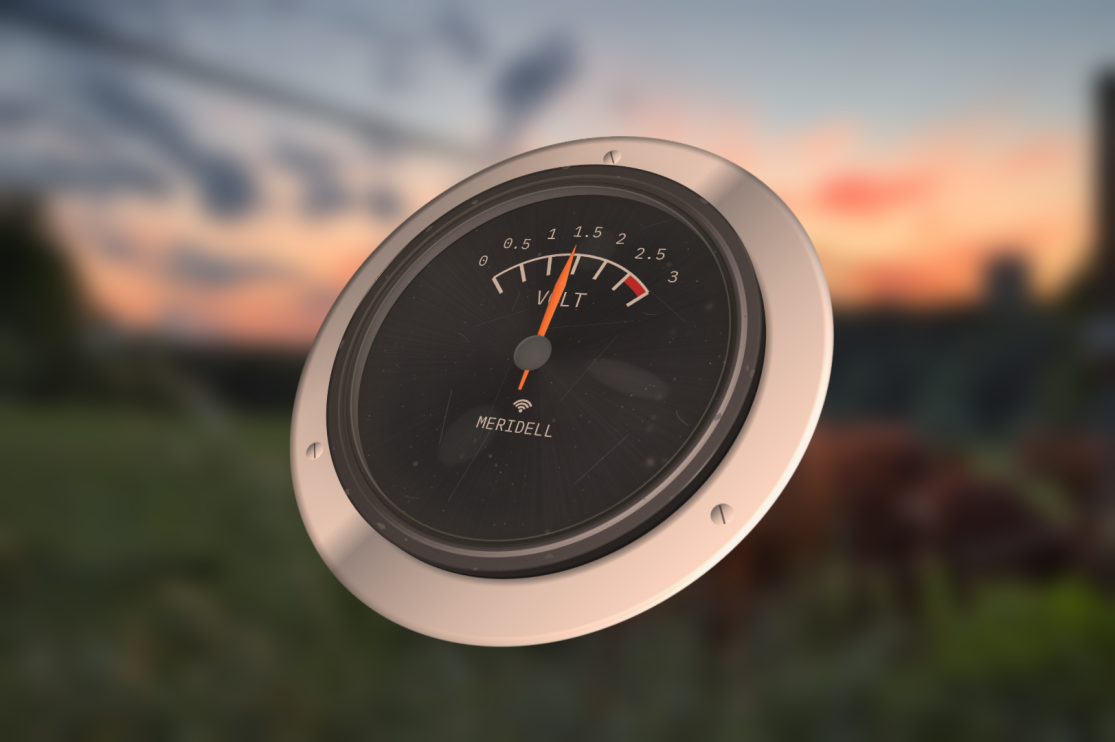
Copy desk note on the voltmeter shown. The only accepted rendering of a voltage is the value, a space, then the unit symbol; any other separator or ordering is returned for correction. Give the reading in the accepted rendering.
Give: 1.5 V
